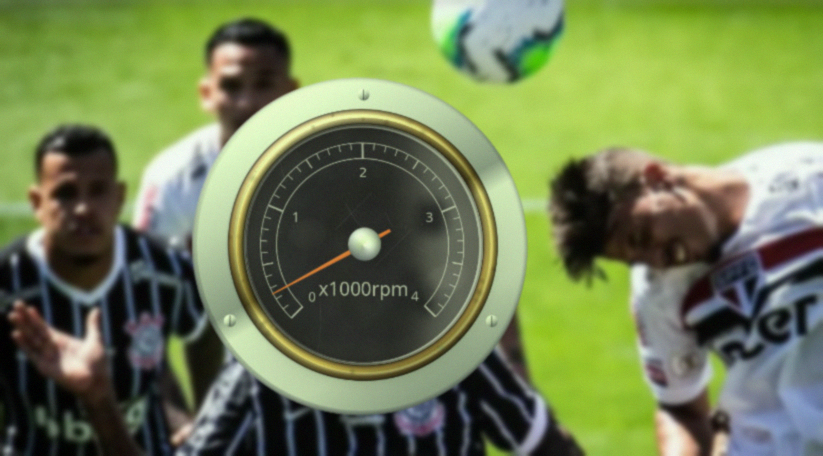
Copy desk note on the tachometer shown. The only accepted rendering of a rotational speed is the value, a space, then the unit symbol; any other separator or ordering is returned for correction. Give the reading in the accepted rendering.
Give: 250 rpm
